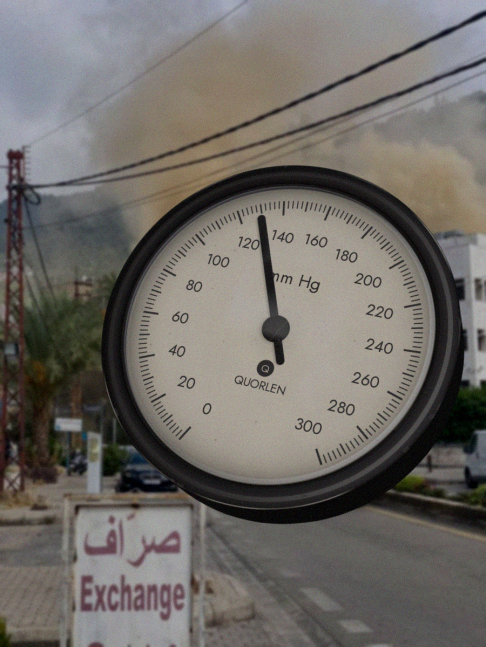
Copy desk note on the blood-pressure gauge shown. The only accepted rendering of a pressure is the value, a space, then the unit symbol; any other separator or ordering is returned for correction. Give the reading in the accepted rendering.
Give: 130 mmHg
